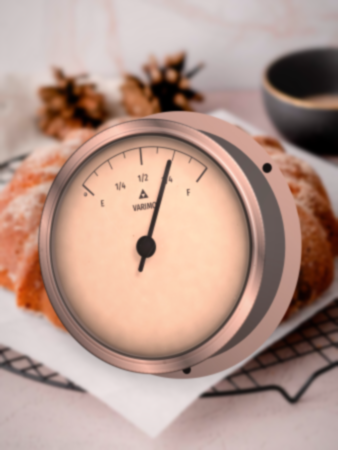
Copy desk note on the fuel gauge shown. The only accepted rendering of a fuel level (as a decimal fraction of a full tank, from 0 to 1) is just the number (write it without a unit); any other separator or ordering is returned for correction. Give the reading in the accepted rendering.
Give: 0.75
